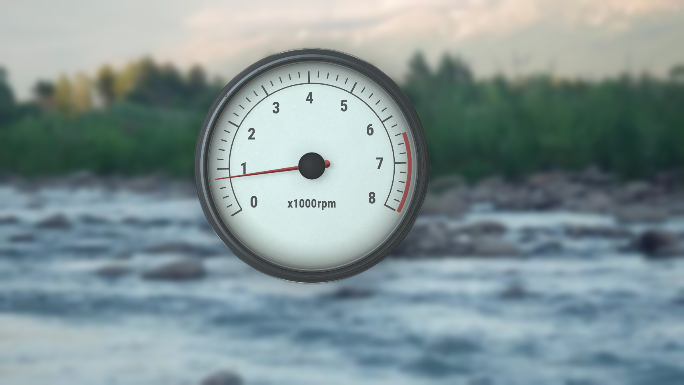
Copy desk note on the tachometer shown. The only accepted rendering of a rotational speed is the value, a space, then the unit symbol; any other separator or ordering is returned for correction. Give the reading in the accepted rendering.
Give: 800 rpm
